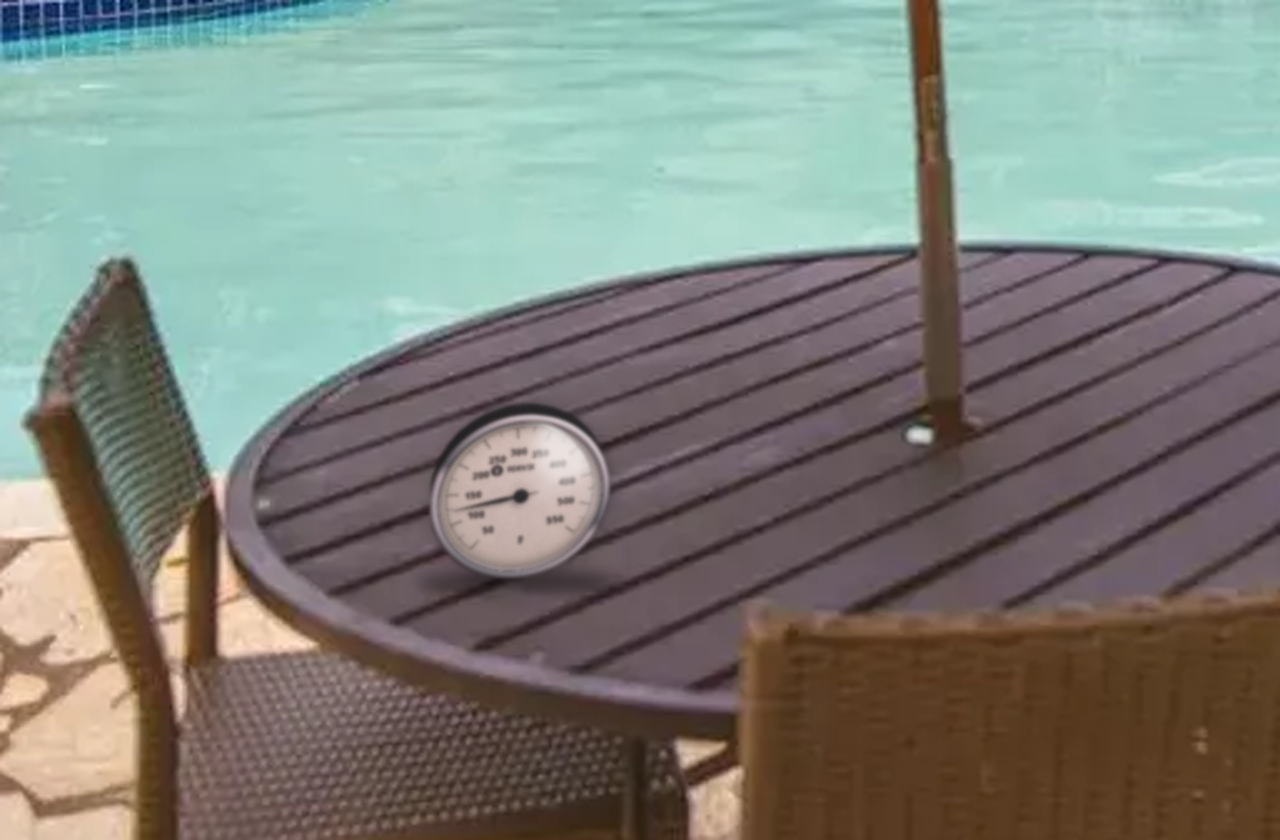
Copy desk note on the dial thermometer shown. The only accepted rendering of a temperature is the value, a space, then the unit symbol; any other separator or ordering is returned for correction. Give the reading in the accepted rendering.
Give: 125 °F
